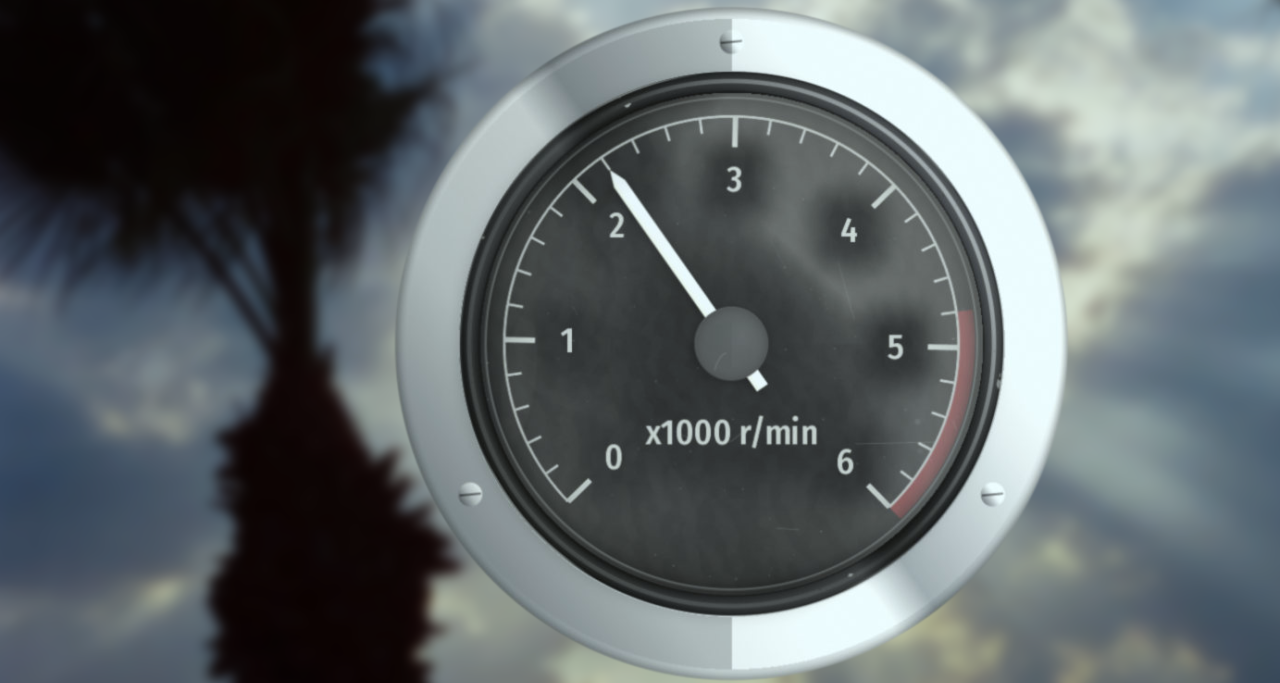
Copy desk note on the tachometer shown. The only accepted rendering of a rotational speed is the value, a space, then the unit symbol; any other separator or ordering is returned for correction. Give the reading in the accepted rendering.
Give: 2200 rpm
